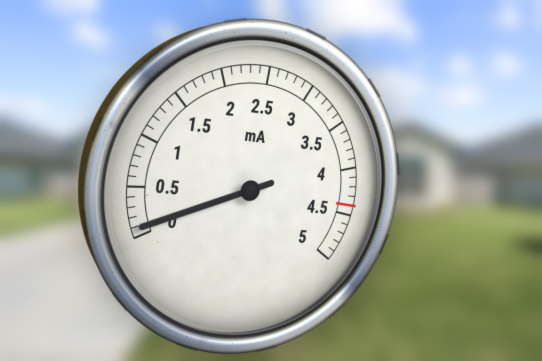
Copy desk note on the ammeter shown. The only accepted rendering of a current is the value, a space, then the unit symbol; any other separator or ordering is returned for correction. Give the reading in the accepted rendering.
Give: 0.1 mA
